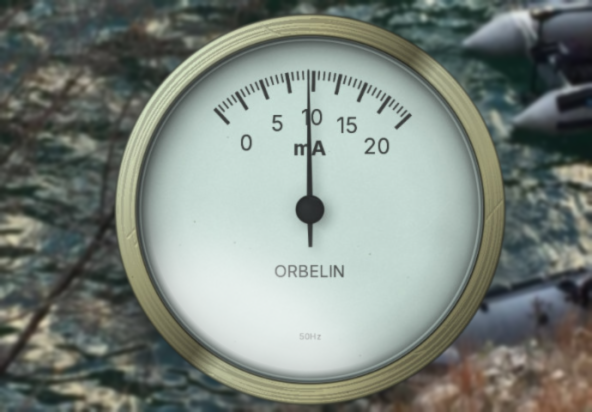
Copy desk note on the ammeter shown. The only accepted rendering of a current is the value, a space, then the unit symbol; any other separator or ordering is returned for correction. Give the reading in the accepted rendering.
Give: 9.5 mA
